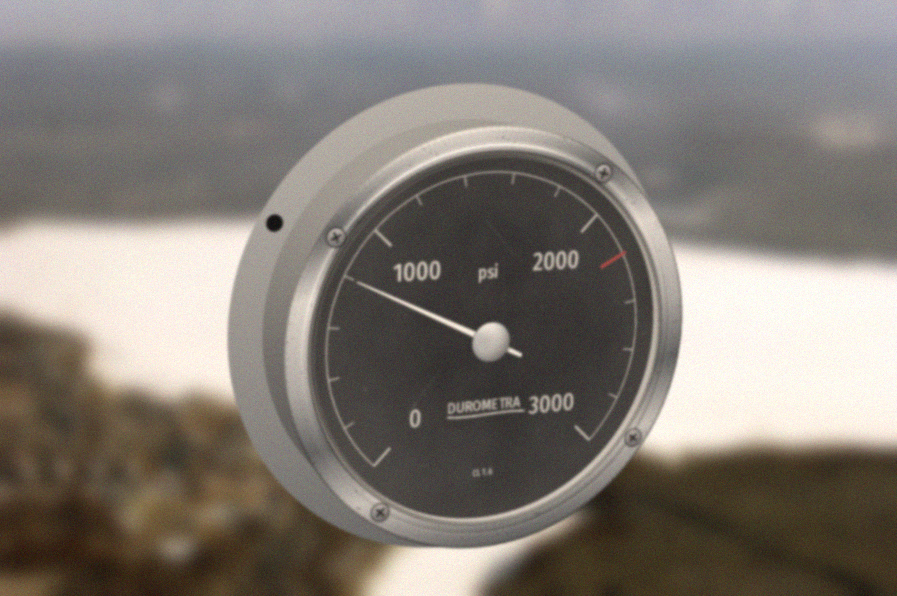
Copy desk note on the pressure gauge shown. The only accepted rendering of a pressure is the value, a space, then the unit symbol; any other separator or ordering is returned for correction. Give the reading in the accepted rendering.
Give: 800 psi
